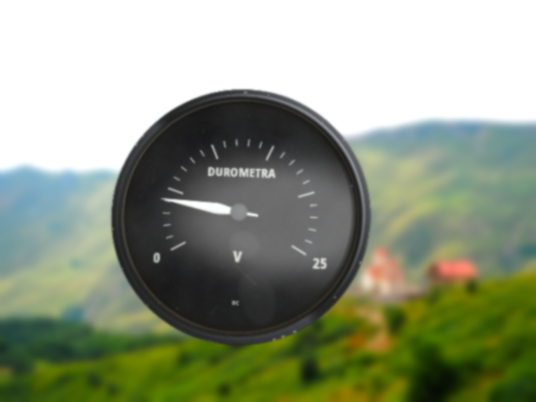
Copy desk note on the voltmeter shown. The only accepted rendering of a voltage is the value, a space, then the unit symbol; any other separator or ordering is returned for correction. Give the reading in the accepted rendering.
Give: 4 V
